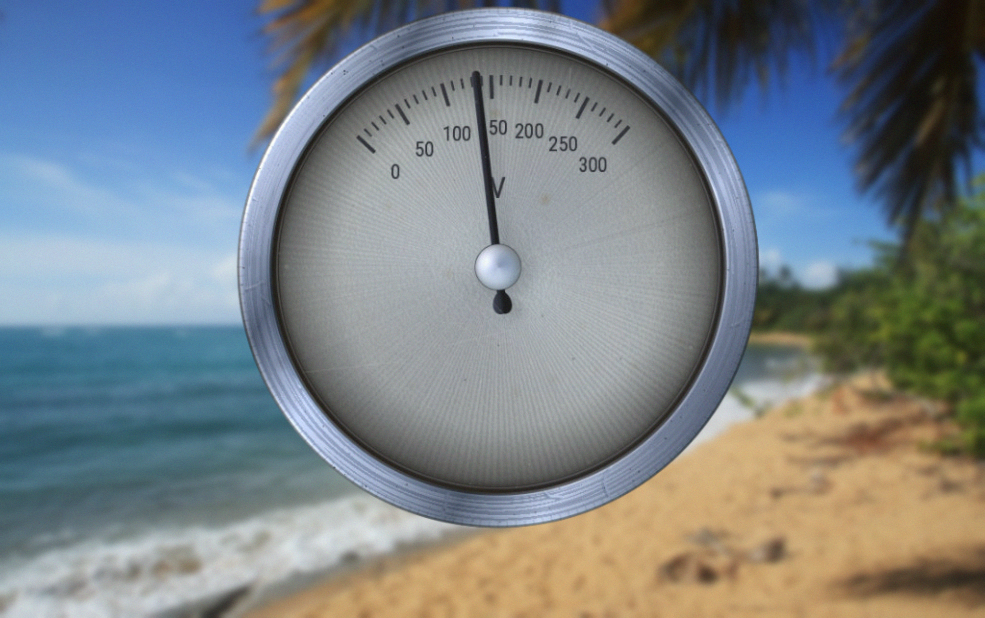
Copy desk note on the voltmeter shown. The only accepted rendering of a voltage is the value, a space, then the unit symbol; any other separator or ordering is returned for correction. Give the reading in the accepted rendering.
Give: 135 V
